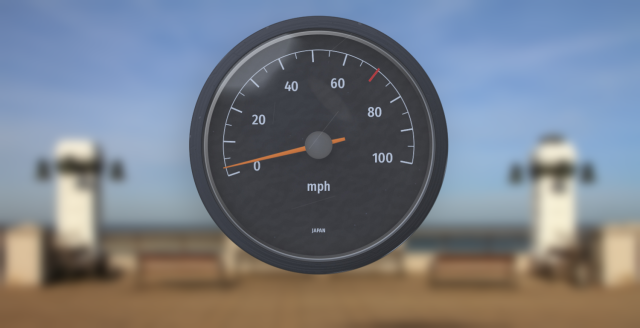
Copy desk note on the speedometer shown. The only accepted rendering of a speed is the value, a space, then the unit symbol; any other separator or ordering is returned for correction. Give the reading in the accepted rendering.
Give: 2.5 mph
